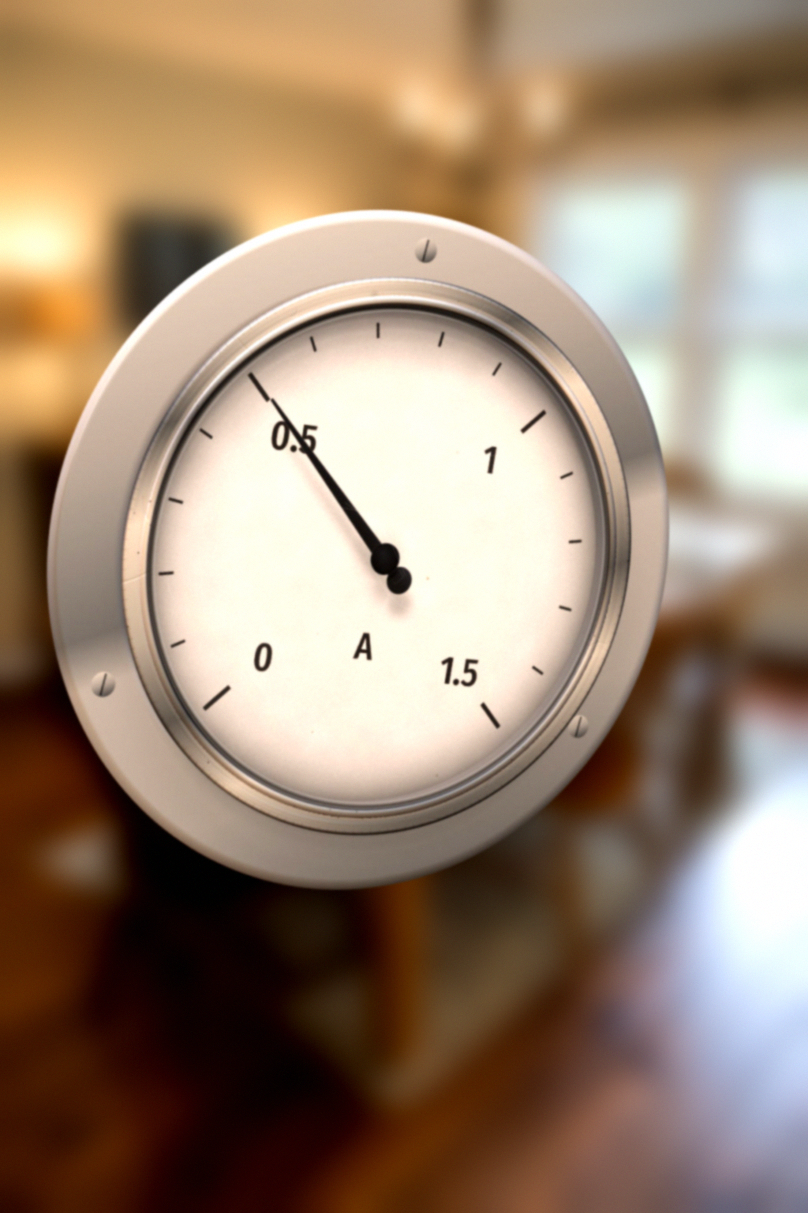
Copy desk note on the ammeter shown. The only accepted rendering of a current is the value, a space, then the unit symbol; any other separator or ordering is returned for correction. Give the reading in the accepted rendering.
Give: 0.5 A
